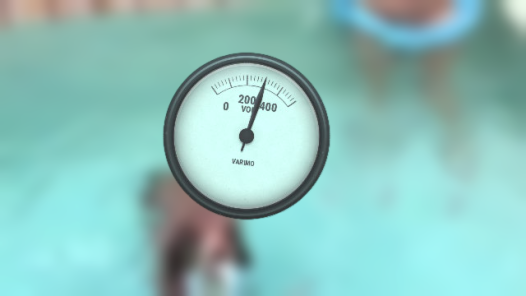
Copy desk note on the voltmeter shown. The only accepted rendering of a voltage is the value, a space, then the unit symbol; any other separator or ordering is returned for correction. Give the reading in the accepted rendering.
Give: 300 V
